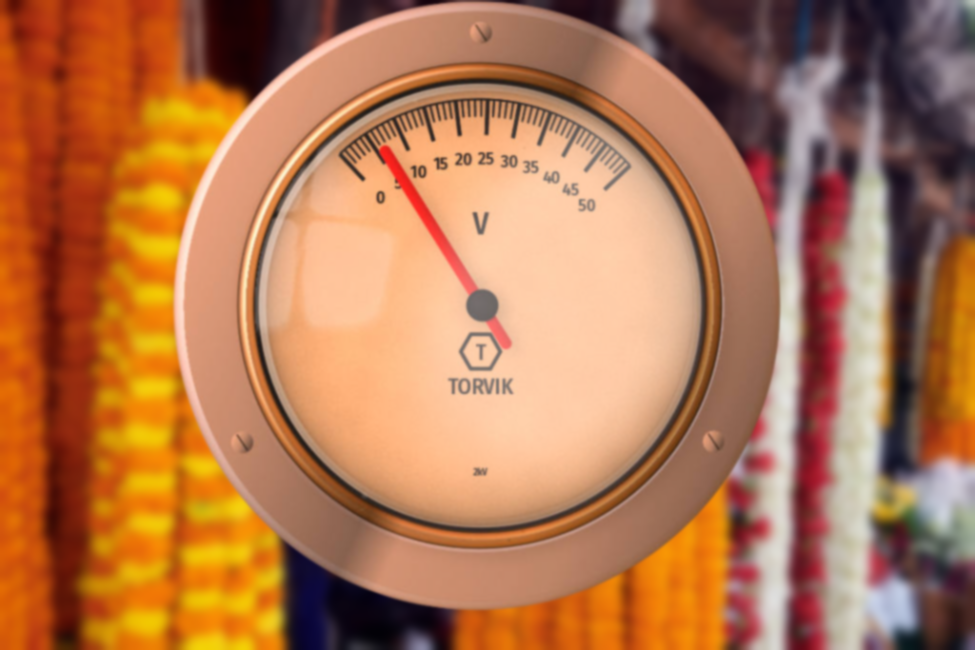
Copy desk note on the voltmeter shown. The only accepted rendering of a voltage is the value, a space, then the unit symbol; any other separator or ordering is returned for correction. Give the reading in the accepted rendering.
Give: 6 V
